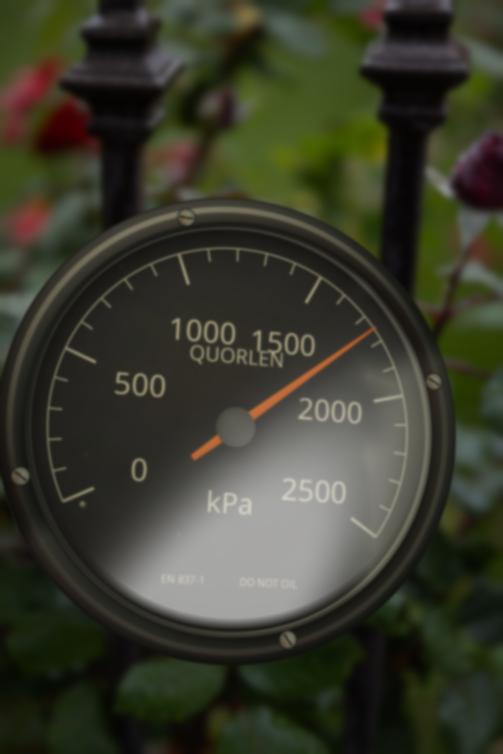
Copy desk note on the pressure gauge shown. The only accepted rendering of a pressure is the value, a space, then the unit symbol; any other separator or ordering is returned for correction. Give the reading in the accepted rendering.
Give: 1750 kPa
